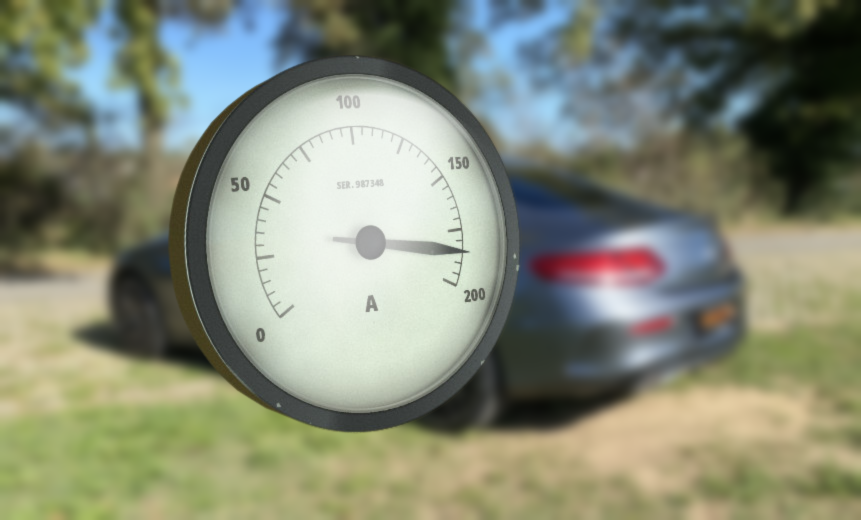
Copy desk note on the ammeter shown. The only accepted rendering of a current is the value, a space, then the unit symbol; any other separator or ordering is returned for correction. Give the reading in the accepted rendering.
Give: 185 A
